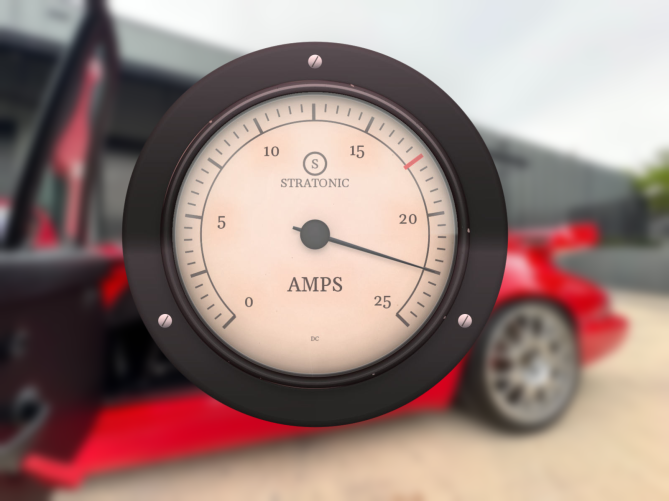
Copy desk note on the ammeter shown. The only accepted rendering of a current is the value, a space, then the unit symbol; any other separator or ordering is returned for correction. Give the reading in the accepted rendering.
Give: 22.5 A
